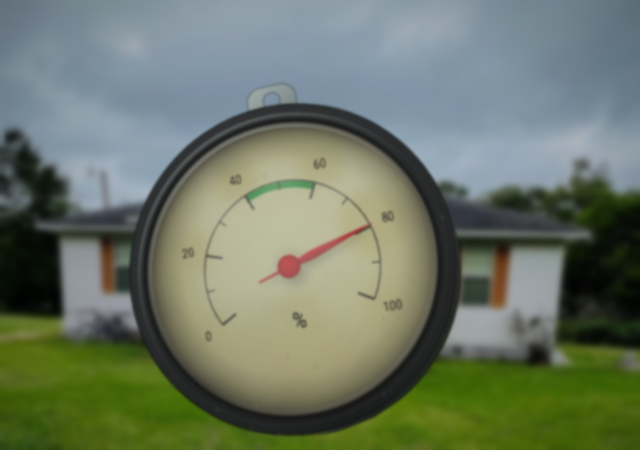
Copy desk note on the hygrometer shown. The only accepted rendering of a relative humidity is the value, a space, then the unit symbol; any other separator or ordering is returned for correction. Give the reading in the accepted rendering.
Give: 80 %
